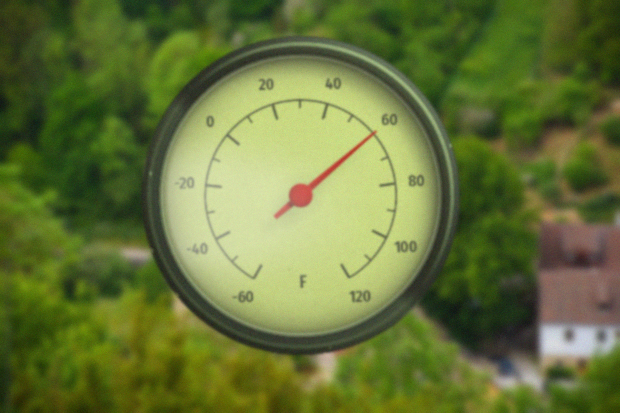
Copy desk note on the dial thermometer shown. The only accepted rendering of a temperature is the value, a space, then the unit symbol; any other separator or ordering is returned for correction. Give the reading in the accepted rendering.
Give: 60 °F
